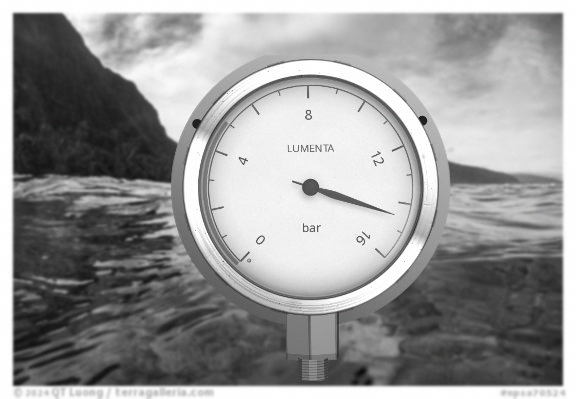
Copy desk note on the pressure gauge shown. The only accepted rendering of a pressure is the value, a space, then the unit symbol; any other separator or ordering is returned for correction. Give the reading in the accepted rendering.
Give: 14.5 bar
